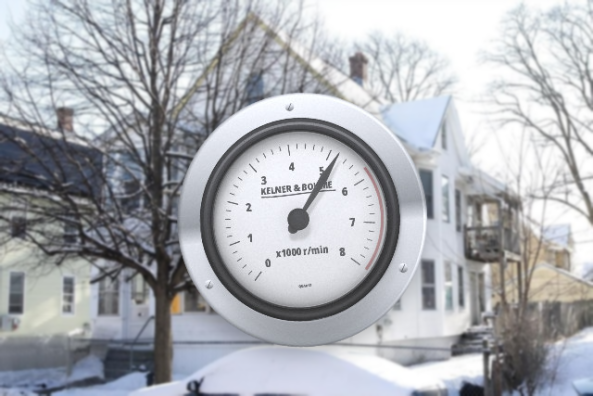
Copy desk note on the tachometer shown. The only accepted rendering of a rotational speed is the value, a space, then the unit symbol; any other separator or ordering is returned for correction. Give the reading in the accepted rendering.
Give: 5200 rpm
